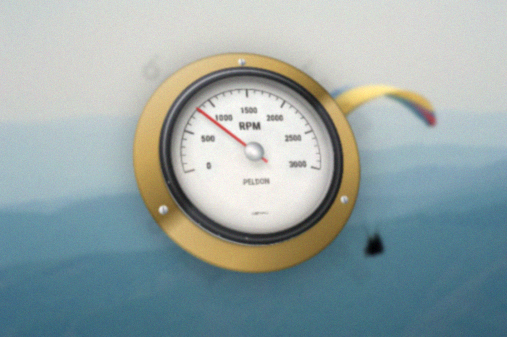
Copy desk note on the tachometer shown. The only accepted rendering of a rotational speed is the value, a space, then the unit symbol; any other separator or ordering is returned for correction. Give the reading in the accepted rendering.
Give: 800 rpm
